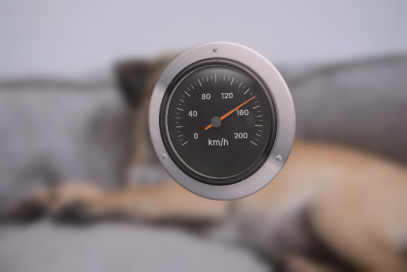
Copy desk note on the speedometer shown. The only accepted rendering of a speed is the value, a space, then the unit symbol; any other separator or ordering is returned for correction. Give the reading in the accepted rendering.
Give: 150 km/h
